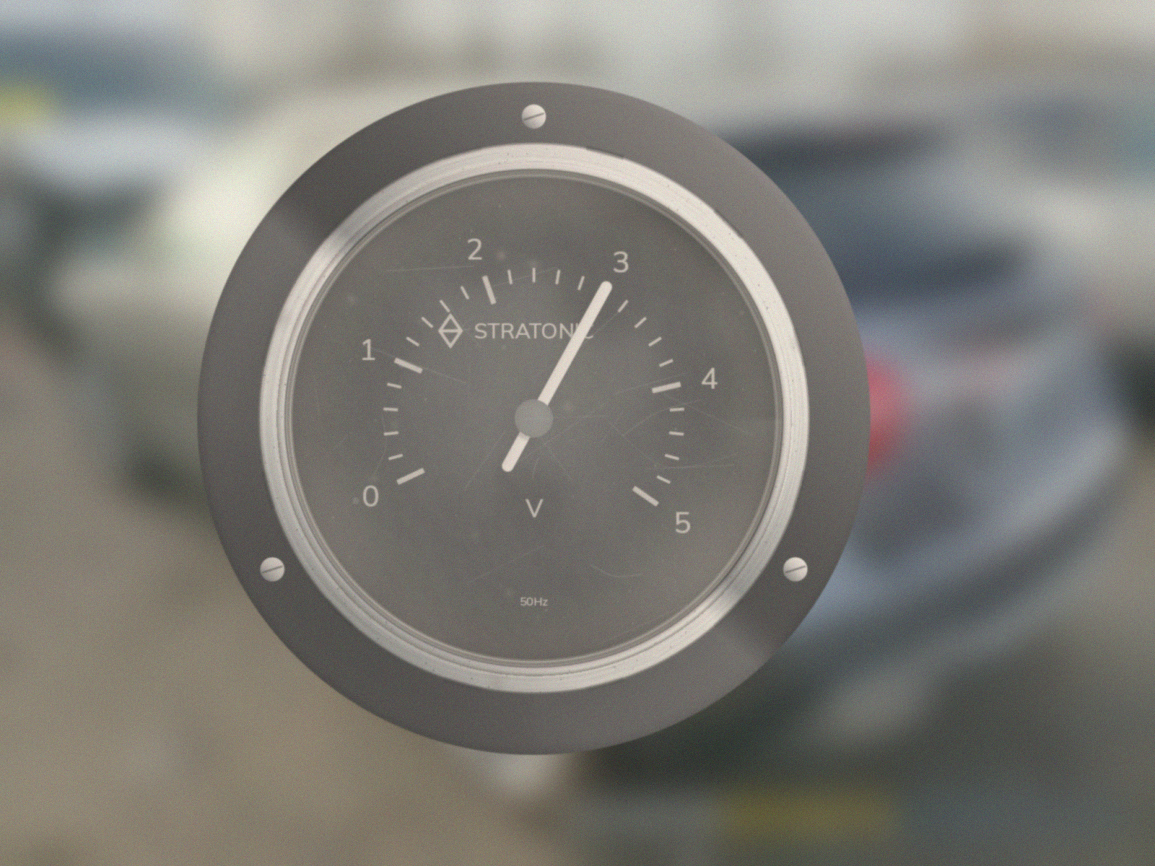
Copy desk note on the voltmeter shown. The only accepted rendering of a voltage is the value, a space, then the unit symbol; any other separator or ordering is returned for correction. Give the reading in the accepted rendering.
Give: 3 V
